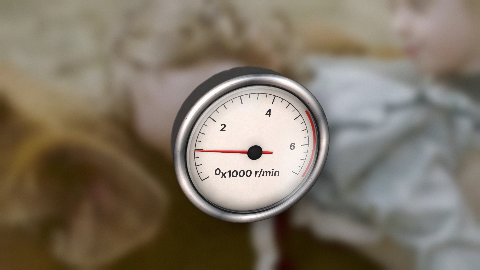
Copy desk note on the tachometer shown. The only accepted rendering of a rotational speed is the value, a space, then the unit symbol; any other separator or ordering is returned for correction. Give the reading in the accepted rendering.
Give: 1000 rpm
